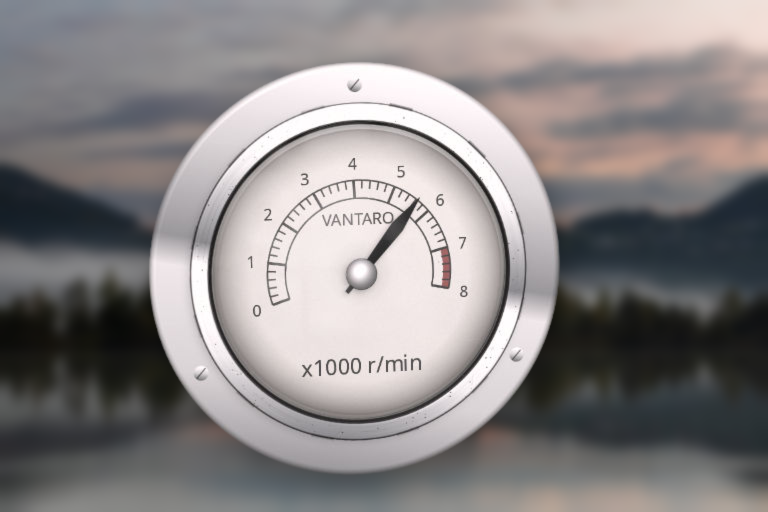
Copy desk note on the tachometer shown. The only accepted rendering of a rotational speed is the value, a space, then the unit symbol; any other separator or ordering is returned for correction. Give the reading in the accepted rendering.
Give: 5600 rpm
